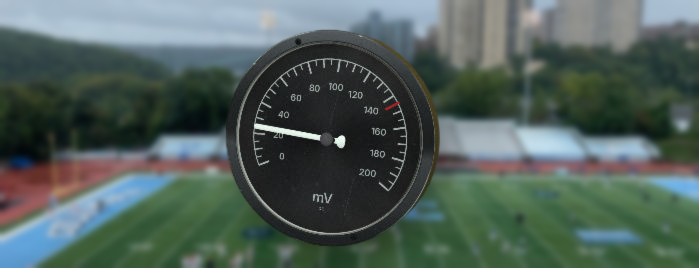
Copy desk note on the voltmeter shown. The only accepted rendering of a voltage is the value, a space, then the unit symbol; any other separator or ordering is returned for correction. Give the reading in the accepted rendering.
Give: 25 mV
